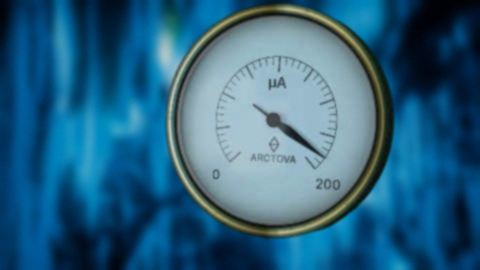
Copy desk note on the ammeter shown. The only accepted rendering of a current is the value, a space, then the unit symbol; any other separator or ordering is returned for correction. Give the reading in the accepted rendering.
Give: 190 µA
